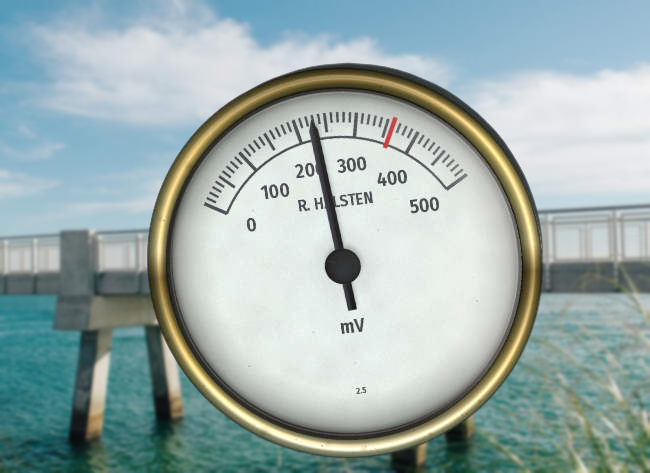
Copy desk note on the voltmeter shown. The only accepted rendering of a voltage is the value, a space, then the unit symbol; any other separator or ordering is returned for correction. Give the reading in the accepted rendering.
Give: 230 mV
